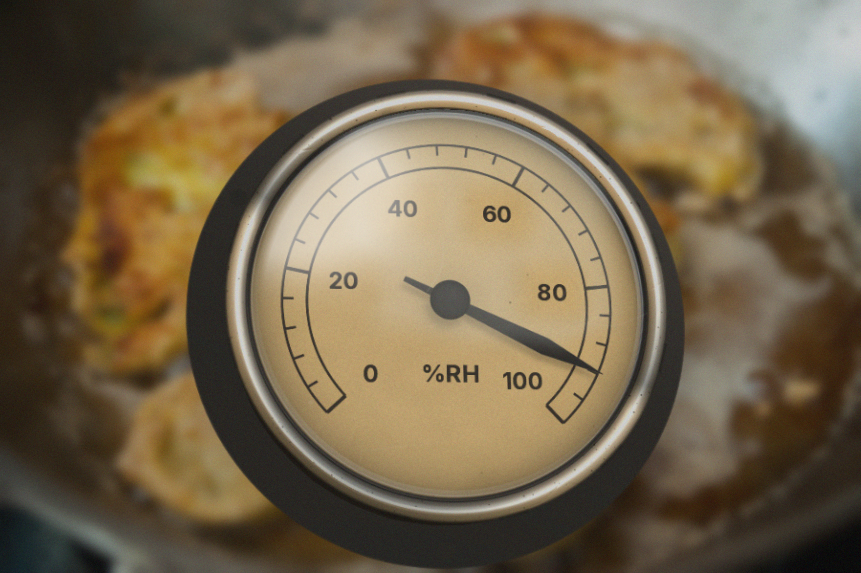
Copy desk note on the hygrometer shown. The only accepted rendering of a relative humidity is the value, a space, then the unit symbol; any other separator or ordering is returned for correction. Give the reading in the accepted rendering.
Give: 92 %
